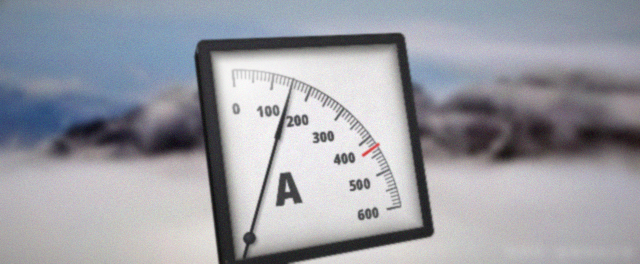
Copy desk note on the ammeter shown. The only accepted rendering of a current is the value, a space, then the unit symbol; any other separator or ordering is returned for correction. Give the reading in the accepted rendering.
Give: 150 A
